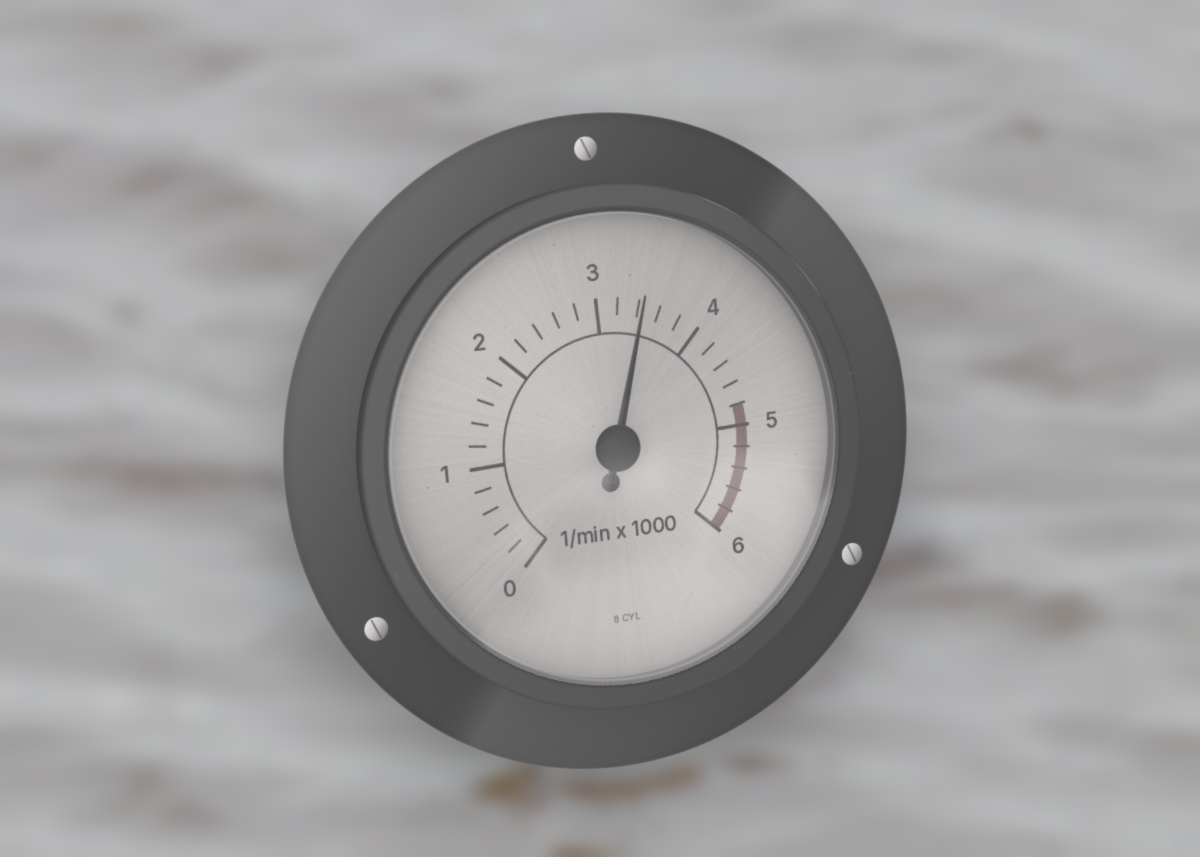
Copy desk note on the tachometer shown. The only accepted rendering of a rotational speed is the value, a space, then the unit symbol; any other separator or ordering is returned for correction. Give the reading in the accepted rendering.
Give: 3400 rpm
